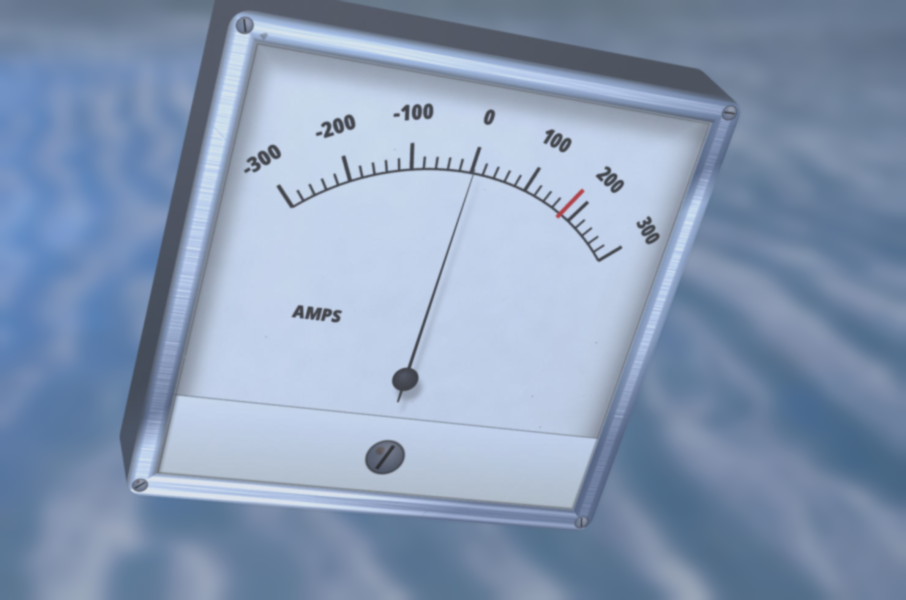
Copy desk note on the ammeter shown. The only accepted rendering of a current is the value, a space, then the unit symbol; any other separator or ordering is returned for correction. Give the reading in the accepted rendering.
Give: 0 A
